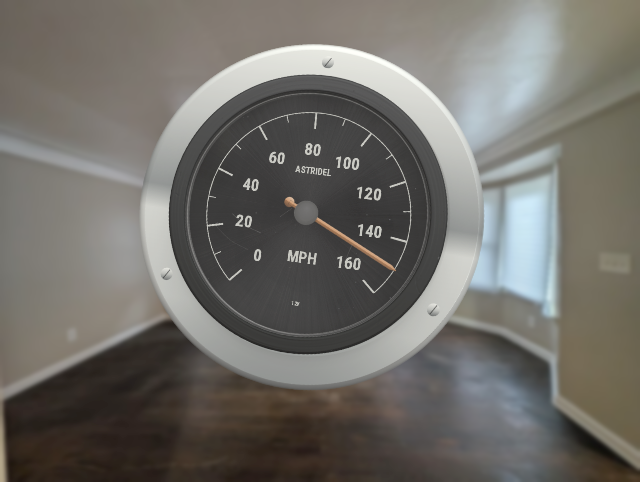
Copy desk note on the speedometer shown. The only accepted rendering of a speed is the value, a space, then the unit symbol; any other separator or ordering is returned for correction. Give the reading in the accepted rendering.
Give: 150 mph
